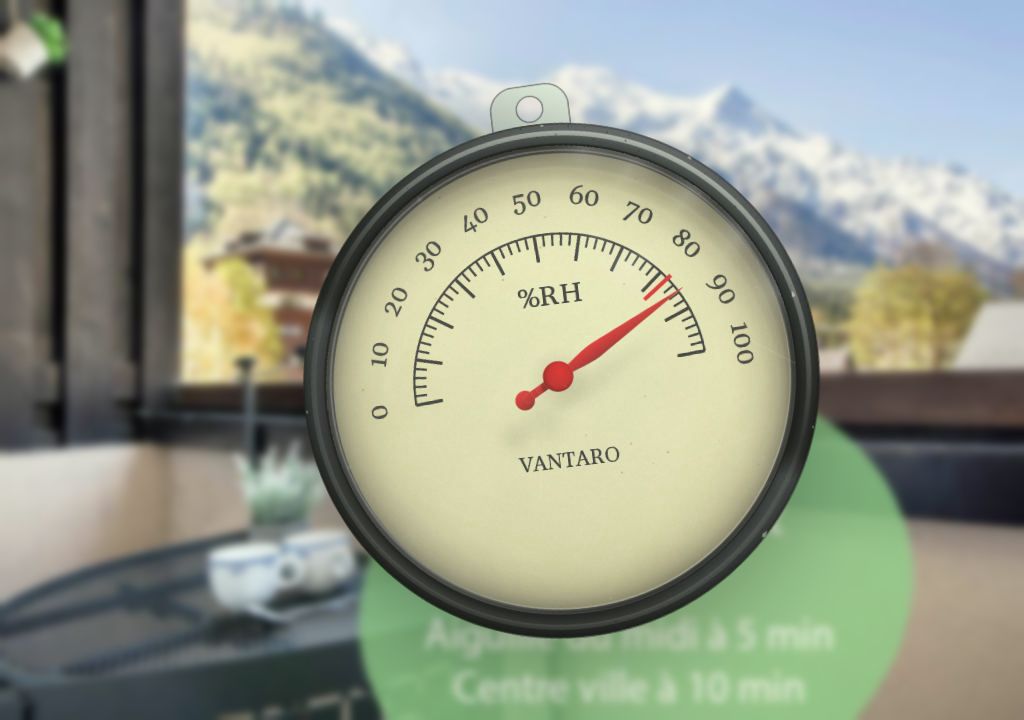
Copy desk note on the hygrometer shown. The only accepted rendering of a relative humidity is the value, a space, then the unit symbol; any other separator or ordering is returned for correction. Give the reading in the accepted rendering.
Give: 86 %
